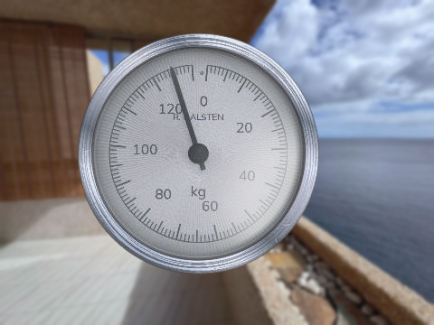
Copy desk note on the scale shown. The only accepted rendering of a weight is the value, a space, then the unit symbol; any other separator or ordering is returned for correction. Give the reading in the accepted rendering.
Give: 125 kg
